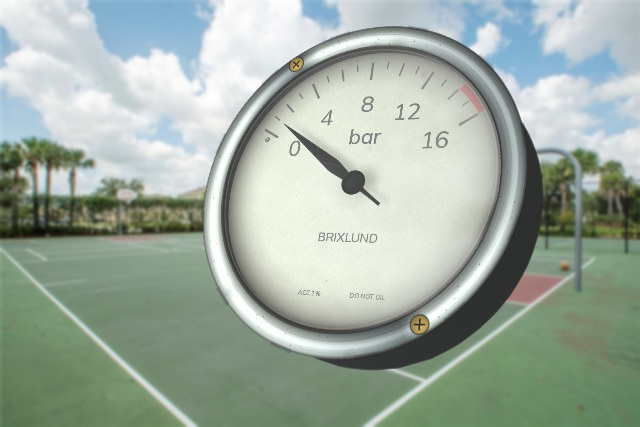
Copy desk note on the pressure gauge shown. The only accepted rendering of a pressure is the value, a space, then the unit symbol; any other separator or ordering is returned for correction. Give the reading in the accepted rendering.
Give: 1 bar
